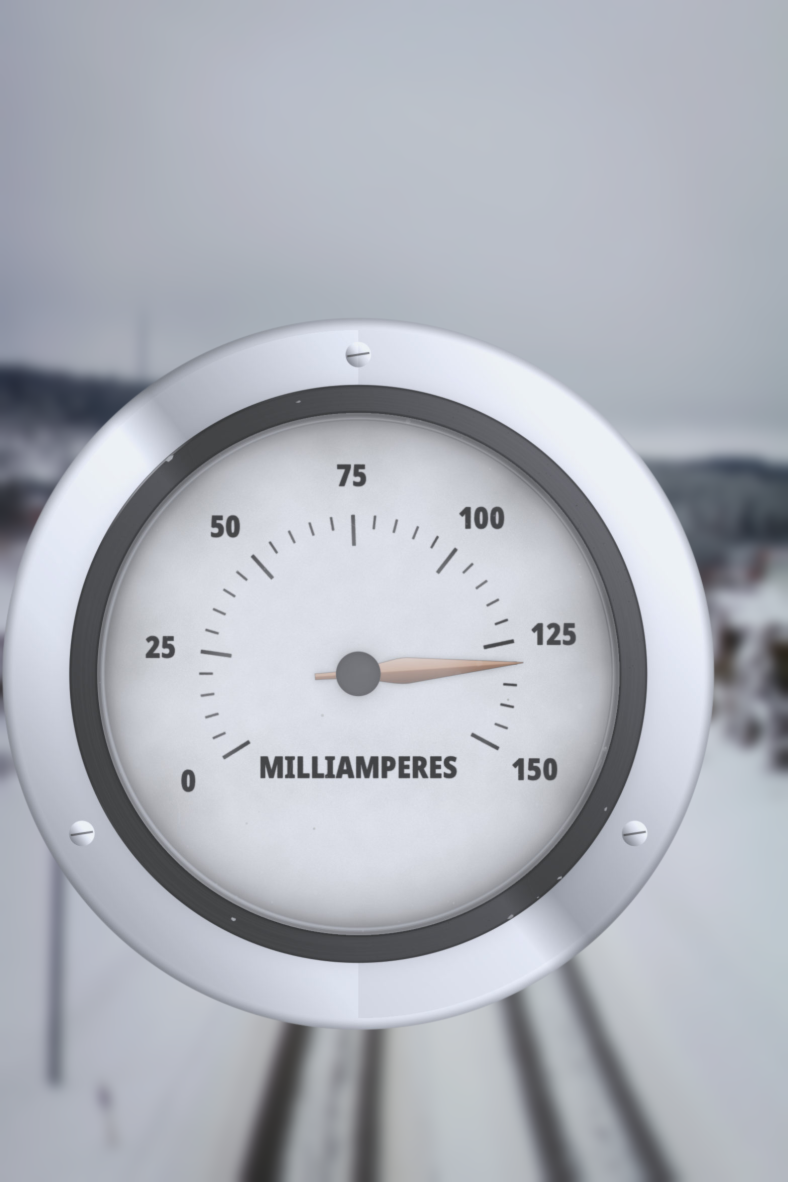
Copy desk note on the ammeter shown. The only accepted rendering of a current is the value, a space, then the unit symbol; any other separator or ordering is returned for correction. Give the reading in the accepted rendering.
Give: 130 mA
